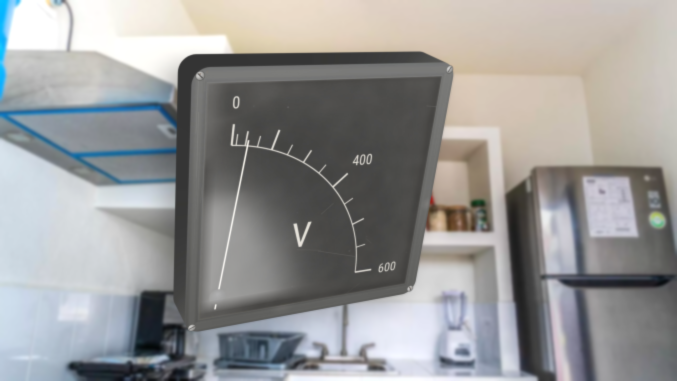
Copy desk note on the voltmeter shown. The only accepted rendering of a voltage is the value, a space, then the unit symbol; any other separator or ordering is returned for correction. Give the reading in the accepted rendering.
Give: 100 V
